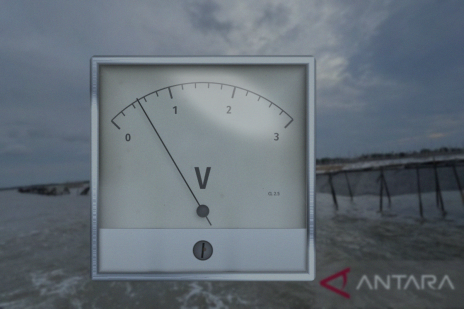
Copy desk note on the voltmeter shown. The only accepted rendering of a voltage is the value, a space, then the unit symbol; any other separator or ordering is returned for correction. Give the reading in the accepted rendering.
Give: 0.5 V
